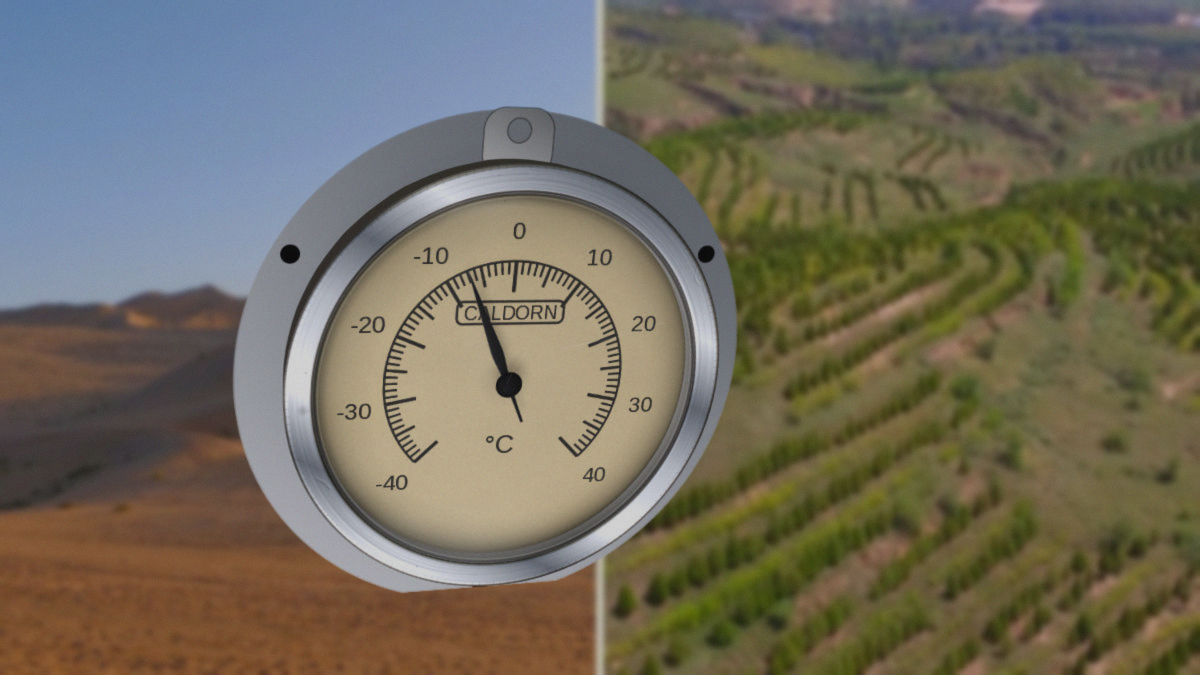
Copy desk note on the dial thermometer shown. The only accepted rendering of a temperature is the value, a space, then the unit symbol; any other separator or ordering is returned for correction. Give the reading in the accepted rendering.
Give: -7 °C
